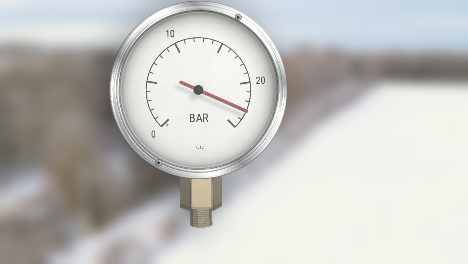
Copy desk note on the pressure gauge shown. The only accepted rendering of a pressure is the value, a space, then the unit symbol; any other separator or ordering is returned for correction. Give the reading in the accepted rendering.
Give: 23 bar
